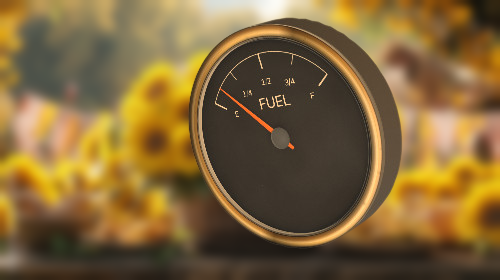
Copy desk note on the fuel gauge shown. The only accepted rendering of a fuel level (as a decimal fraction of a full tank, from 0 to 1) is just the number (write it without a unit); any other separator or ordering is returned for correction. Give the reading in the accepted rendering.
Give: 0.125
